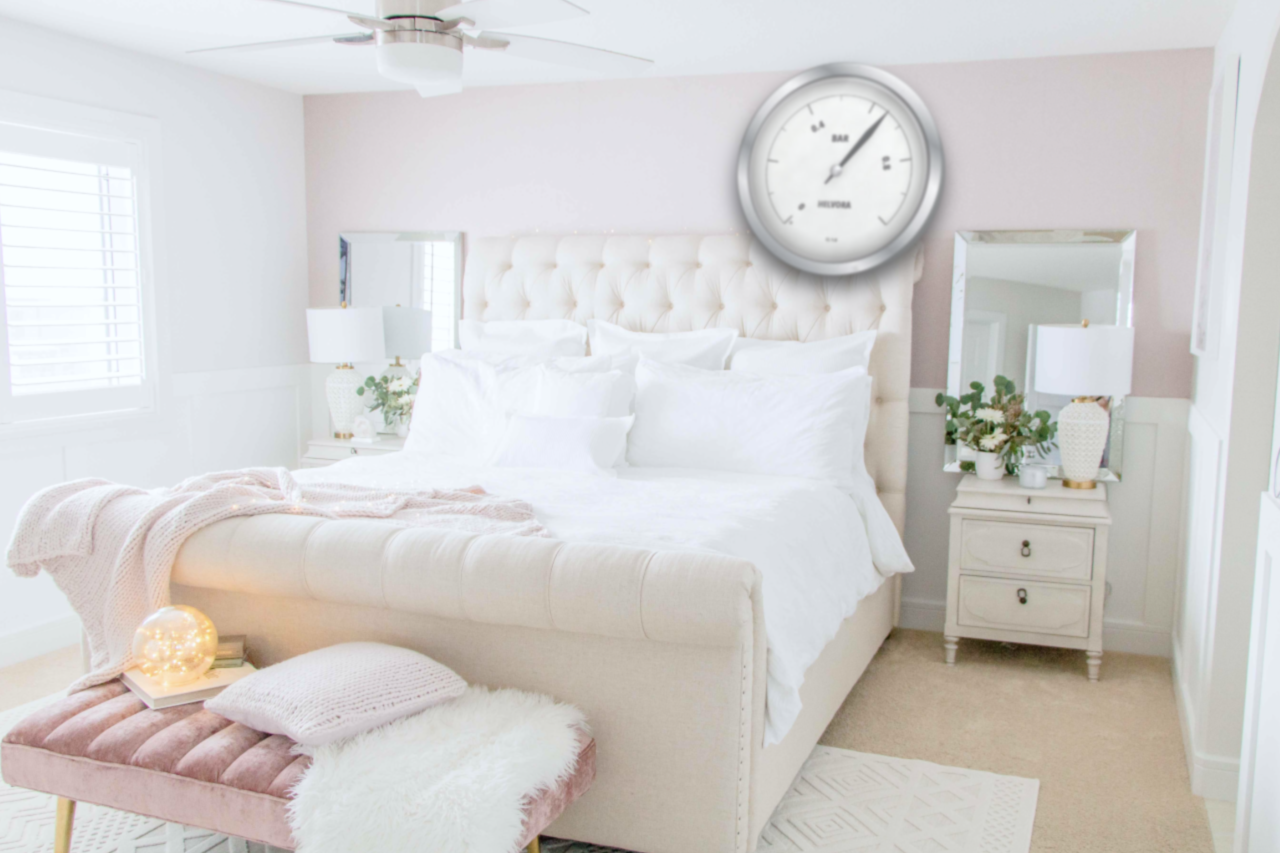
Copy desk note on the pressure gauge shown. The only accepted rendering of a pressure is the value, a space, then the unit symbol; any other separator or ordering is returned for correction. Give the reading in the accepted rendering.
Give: 0.65 bar
